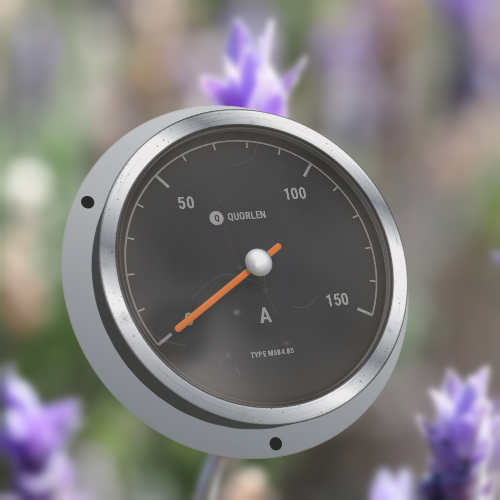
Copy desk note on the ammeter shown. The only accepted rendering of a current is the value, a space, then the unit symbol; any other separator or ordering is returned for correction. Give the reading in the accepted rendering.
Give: 0 A
